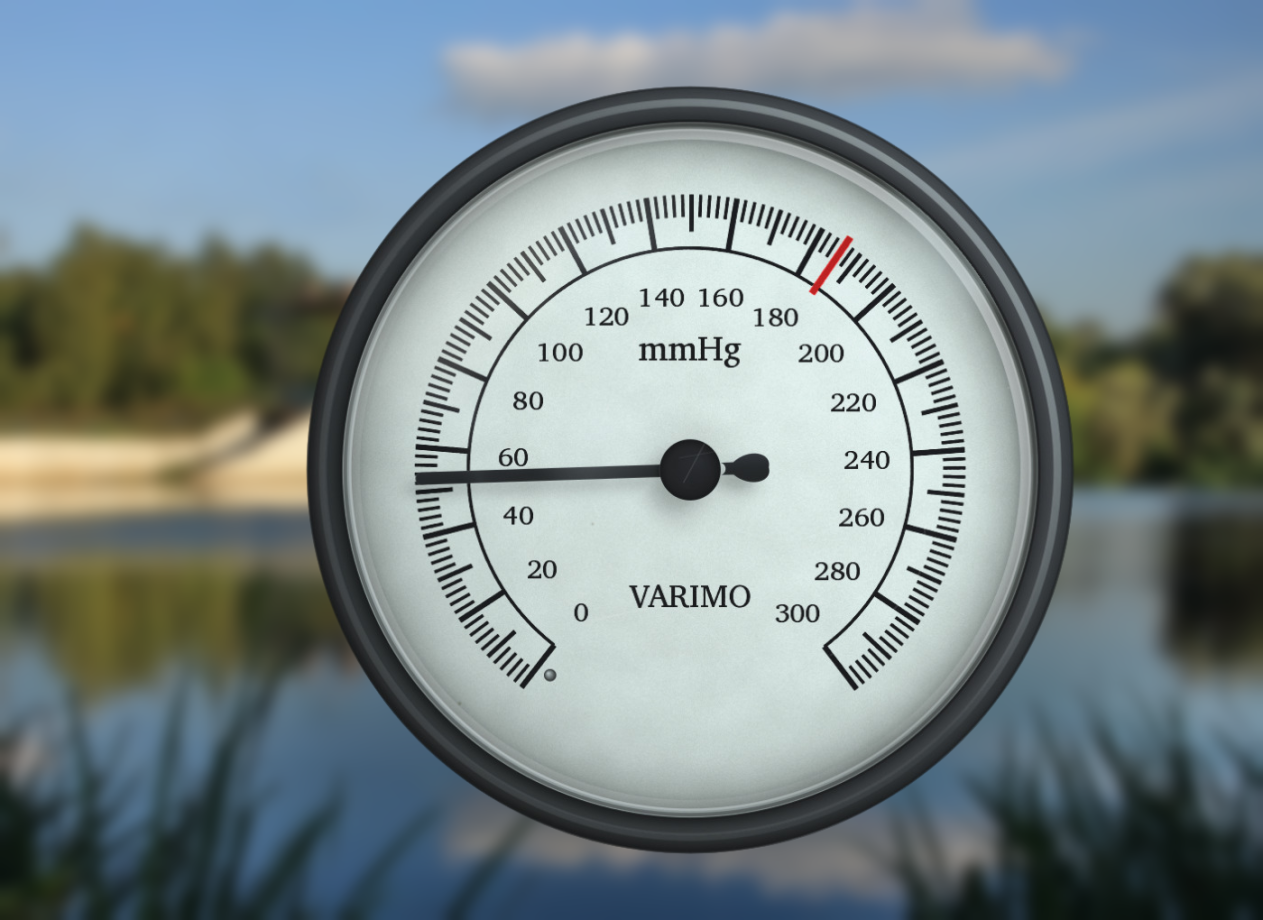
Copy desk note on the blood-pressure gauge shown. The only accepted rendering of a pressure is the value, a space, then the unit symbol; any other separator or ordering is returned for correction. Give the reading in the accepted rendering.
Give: 53 mmHg
